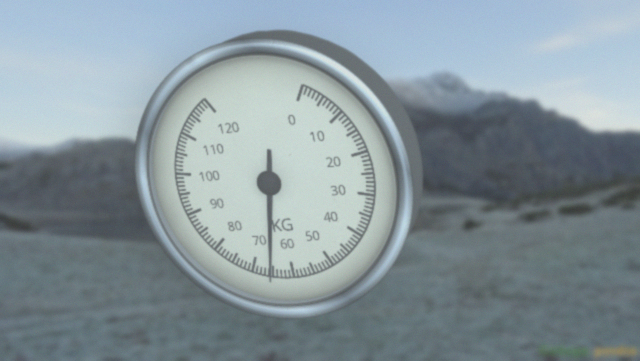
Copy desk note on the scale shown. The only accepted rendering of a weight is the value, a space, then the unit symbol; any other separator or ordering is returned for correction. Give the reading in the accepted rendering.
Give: 65 kg
